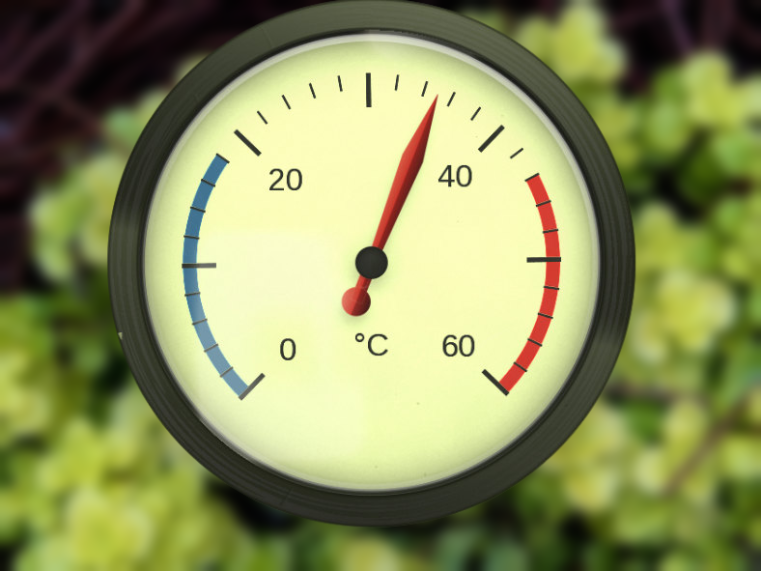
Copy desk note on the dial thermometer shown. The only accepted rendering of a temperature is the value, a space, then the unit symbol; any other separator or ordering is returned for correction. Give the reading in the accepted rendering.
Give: 35 °C
